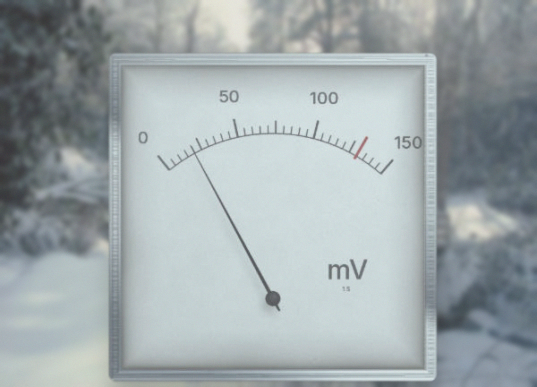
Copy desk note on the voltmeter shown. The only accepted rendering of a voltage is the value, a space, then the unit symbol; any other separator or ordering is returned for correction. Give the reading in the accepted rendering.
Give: 20 mV
